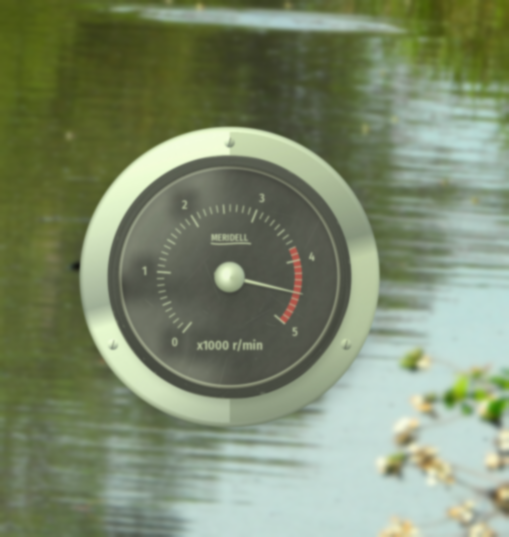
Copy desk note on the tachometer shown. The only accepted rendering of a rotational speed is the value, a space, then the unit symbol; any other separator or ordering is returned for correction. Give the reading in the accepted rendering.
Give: 4500 rpm
